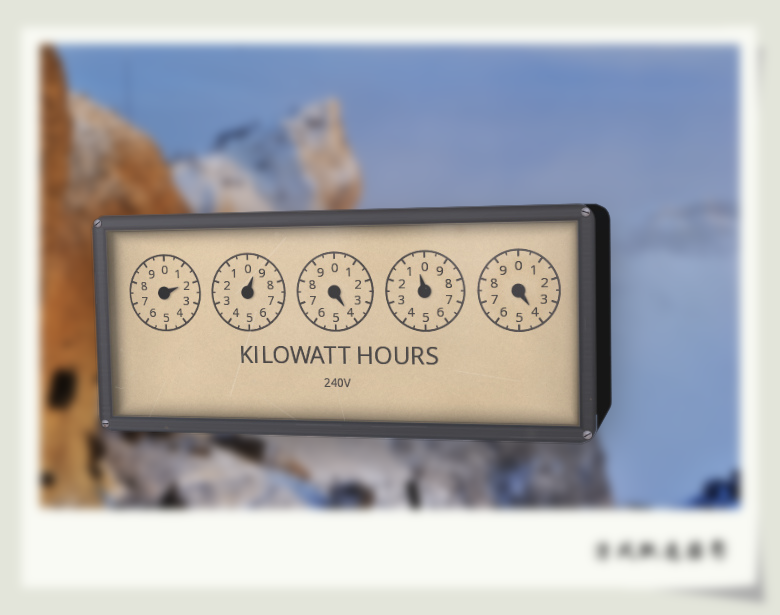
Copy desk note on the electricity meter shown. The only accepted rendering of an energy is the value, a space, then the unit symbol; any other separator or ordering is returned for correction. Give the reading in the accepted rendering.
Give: 19404 kWh
